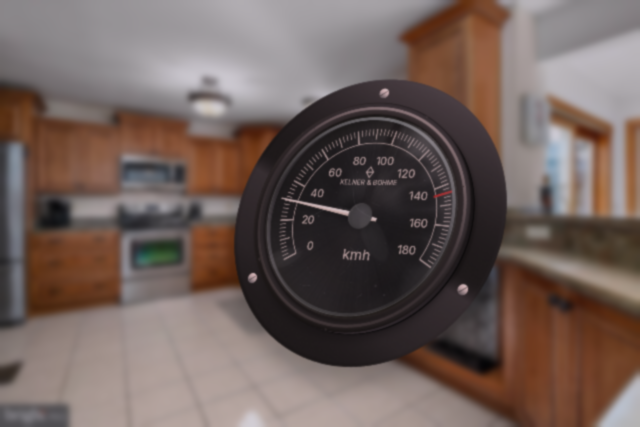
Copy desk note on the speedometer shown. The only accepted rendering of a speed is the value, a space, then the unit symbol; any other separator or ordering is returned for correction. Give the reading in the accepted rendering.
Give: 30 km/h
